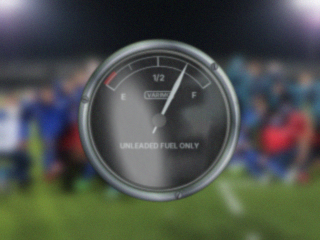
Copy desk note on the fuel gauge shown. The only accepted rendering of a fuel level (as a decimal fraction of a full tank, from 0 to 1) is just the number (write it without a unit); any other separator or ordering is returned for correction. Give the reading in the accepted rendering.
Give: 0.75
